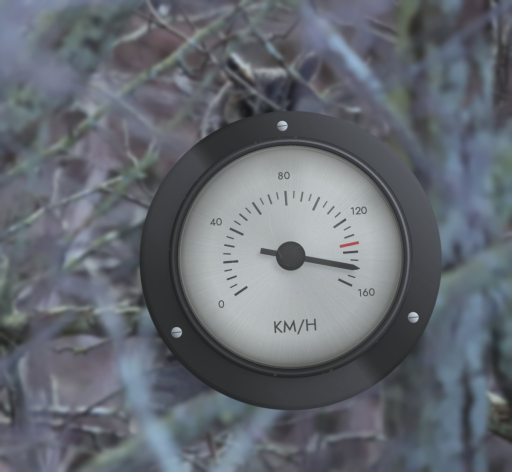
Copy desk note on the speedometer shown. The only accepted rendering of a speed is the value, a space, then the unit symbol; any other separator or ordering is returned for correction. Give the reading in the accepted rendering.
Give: 150 km/h
